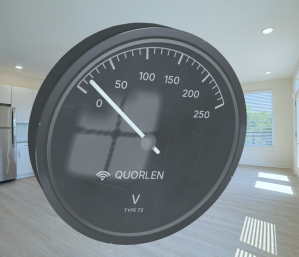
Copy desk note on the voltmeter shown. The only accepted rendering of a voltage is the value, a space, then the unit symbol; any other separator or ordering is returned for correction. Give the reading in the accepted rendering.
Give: 15 V
